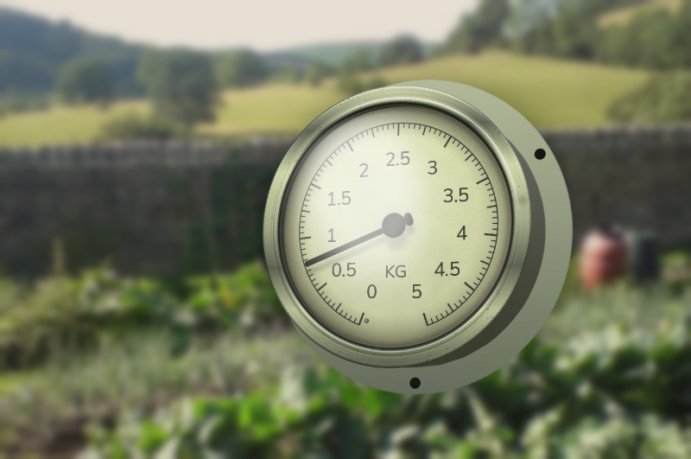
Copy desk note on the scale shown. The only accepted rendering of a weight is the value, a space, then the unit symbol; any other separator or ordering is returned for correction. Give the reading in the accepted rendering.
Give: 0.75 kg
